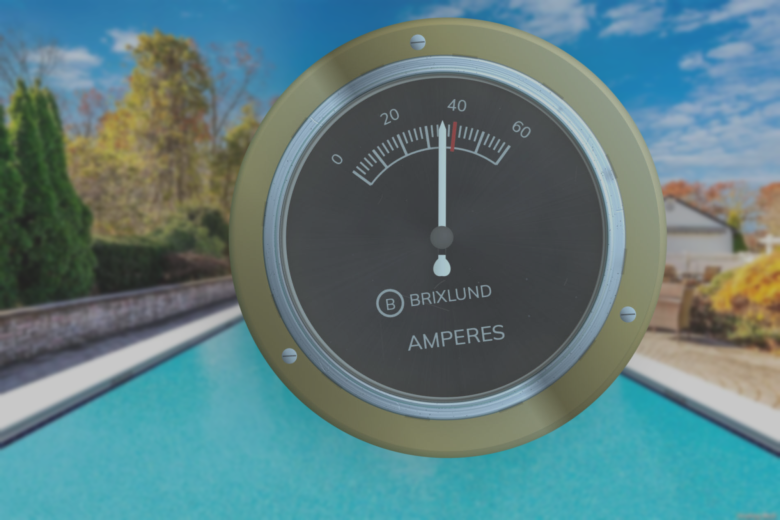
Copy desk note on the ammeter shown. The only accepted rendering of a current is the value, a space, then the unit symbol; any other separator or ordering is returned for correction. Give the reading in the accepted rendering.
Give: 36 A
